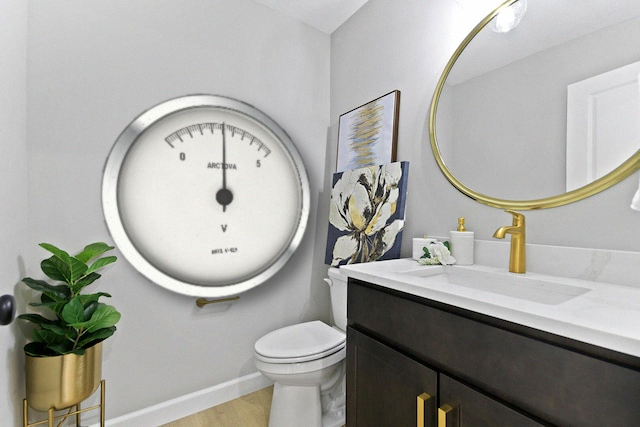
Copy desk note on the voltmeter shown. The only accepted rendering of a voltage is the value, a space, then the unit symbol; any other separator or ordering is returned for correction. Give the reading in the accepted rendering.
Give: 2.5 V
